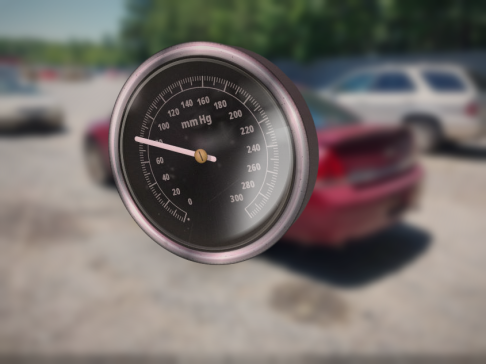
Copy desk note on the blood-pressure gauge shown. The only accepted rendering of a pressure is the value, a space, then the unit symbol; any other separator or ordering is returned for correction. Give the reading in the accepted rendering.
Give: 80 mmHg
